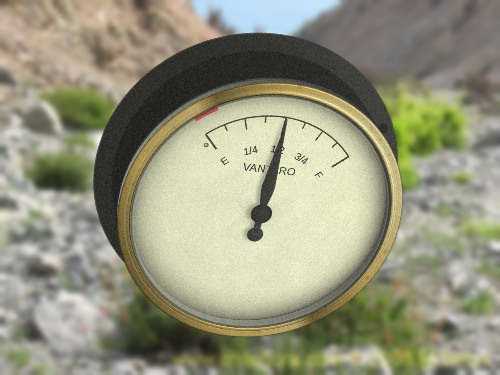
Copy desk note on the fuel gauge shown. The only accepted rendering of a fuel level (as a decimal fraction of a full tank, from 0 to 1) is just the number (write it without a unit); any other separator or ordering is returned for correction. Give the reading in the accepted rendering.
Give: 0.5
